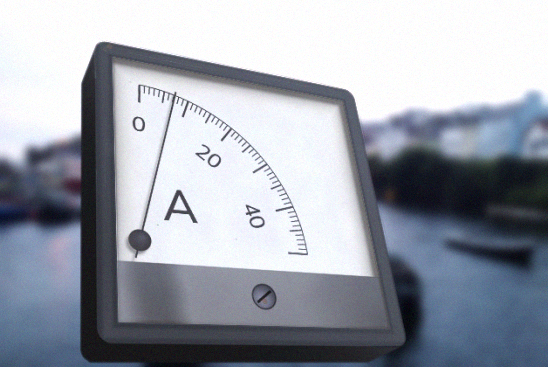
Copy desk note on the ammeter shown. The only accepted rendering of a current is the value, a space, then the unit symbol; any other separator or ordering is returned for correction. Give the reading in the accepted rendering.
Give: 7 A
